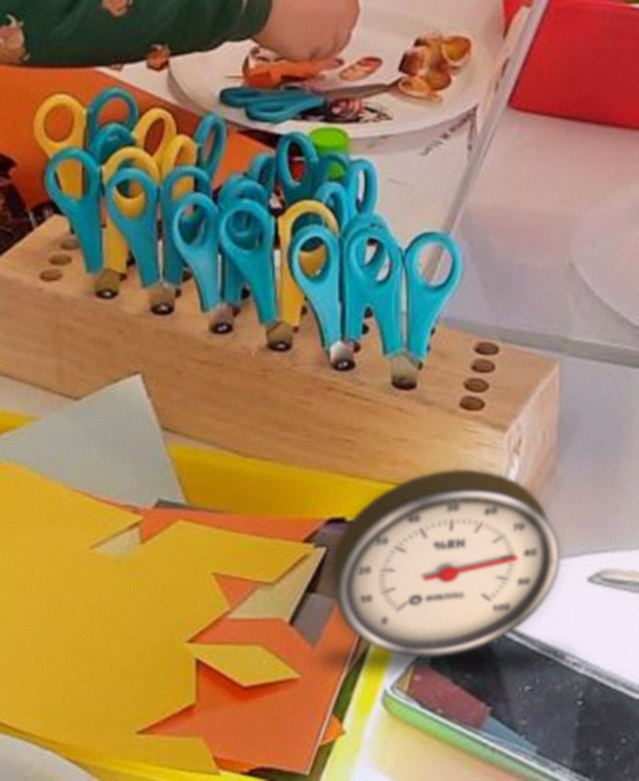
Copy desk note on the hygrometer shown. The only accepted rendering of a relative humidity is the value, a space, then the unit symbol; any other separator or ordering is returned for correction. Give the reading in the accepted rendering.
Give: 80 %
